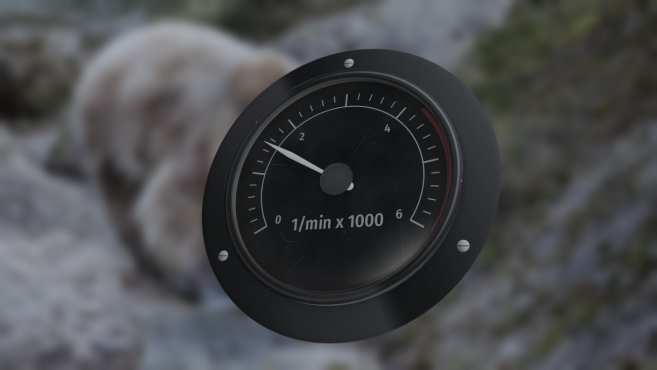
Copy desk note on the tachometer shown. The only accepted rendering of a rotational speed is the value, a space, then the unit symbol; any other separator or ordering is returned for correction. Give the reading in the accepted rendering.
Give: 1500 rpm
